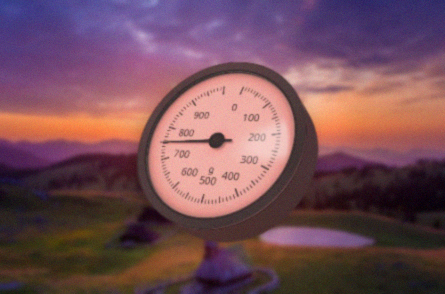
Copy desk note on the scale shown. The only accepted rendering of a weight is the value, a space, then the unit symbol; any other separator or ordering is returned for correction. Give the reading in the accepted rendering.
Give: 750 g
